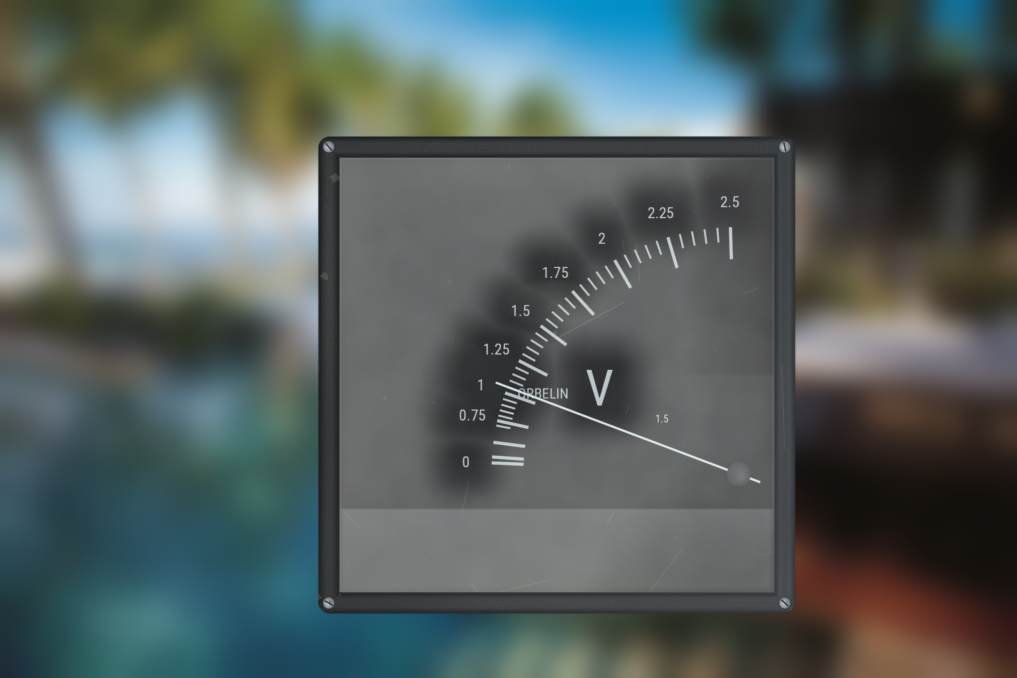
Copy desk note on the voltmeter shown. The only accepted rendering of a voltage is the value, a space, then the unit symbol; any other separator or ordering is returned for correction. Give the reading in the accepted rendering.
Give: 1.05 V
